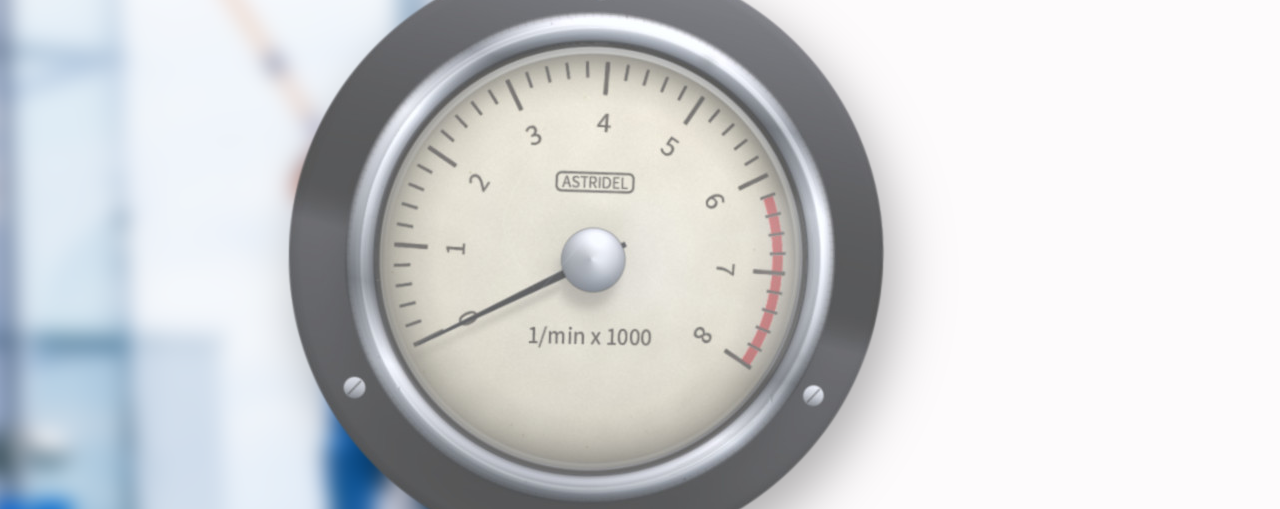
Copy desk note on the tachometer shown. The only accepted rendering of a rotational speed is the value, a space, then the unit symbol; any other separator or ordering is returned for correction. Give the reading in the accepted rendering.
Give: 0 rpm
